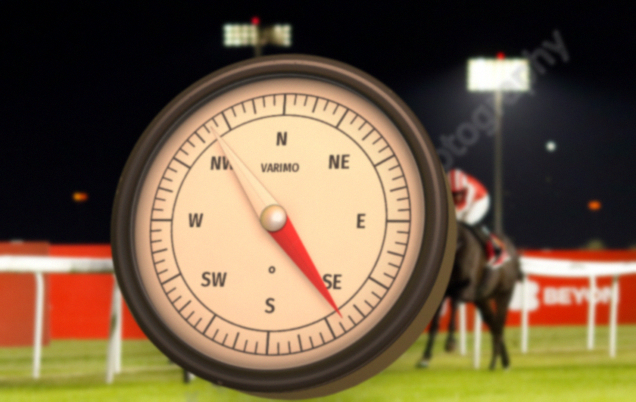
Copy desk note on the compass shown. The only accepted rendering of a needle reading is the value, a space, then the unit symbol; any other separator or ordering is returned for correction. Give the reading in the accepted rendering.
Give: 142.5 °
